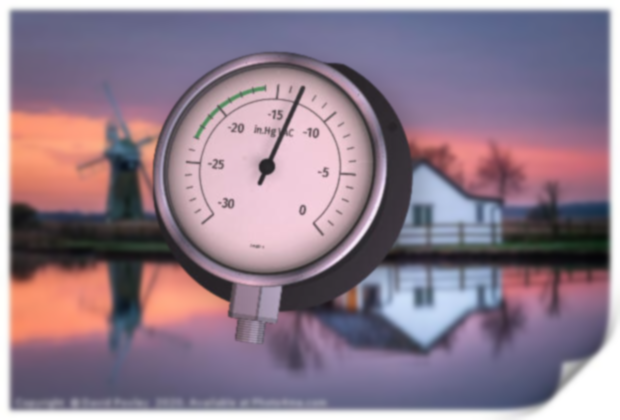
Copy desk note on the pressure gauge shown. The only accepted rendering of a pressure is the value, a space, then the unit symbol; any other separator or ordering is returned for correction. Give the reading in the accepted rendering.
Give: -13 inHg
